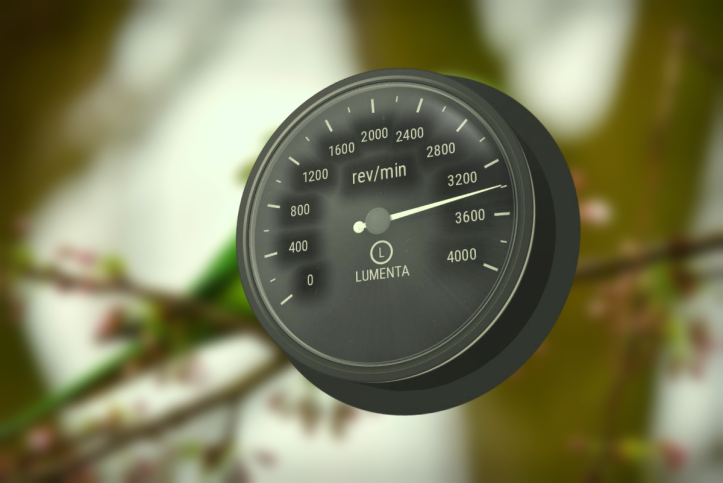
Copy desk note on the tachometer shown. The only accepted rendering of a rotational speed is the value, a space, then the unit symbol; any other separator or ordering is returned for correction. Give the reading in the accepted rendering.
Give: 3400 rpm
